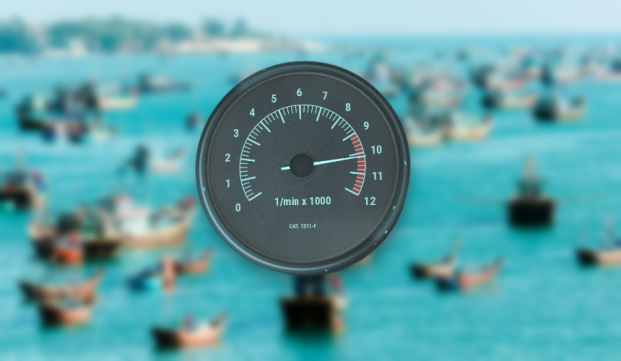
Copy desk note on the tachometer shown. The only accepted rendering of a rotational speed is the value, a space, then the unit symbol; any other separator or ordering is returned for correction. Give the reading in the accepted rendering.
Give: 10200 rpm
